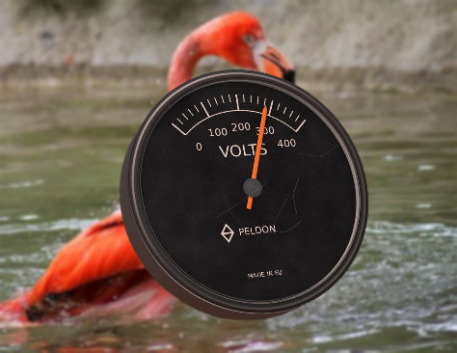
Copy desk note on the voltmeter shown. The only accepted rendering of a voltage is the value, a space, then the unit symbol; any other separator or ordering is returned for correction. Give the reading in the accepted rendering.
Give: 280 V
